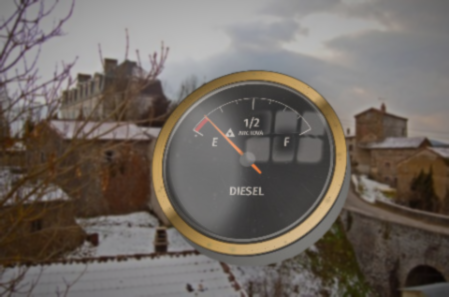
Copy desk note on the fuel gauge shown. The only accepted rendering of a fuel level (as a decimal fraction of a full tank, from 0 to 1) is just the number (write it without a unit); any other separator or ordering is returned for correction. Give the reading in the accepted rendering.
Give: 0.125
